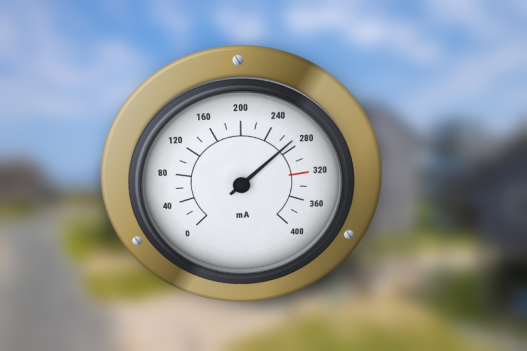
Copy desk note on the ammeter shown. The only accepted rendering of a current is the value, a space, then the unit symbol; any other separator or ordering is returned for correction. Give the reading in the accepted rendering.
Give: 270 mA
